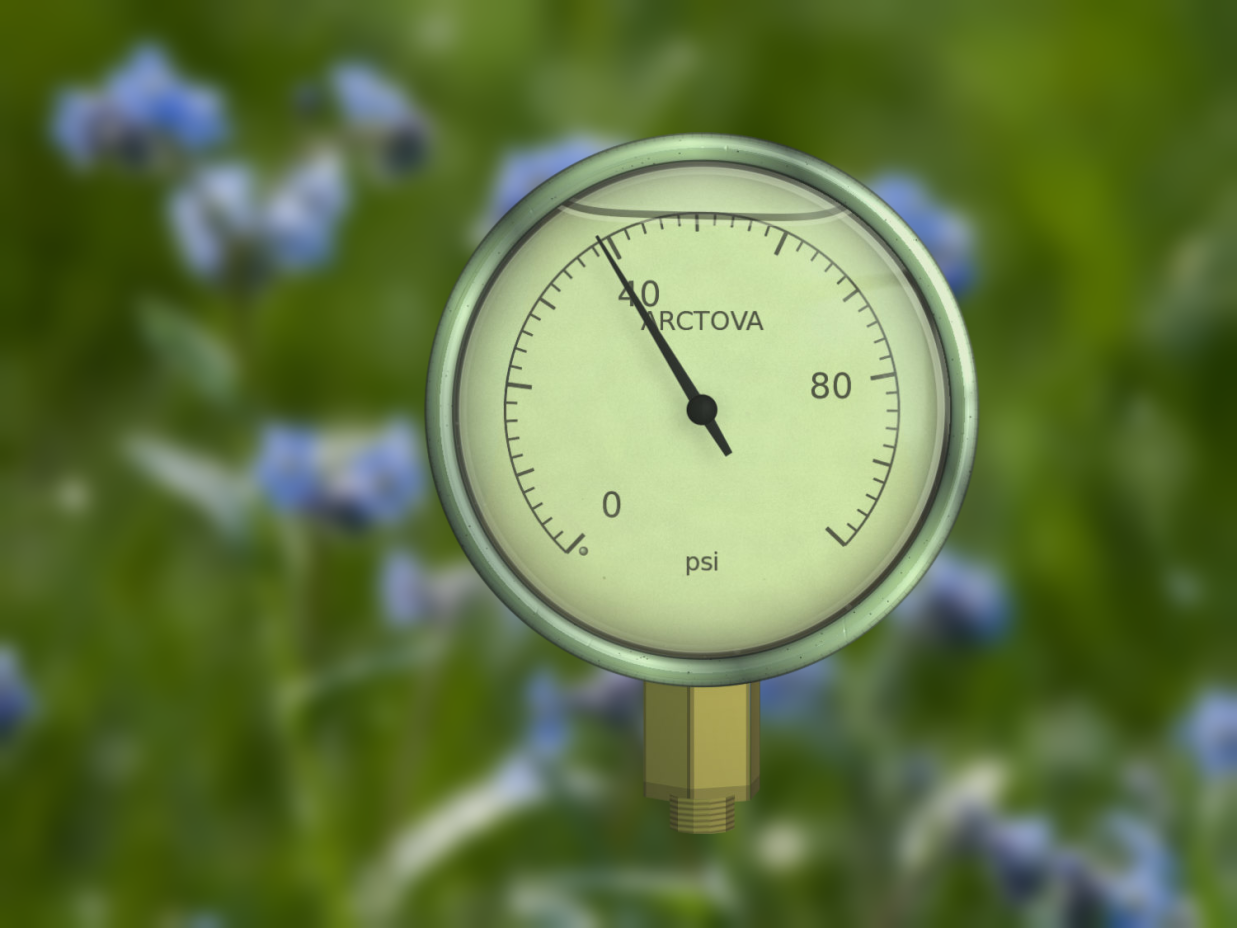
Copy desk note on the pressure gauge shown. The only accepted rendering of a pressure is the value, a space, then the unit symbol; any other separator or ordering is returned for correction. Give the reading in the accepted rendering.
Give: 39 psi
